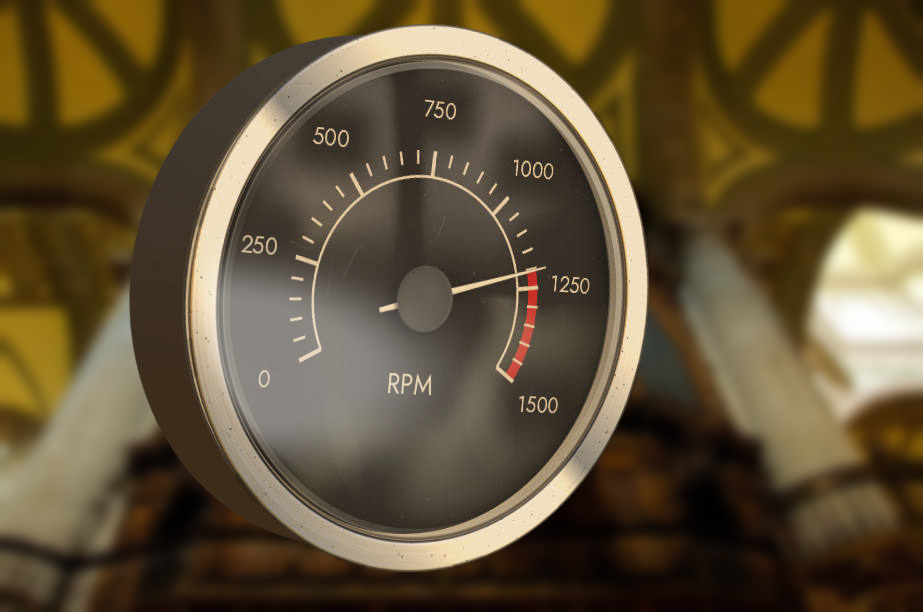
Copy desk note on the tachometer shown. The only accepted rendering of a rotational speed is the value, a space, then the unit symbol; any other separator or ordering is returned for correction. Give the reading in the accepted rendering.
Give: 1200 rpm
